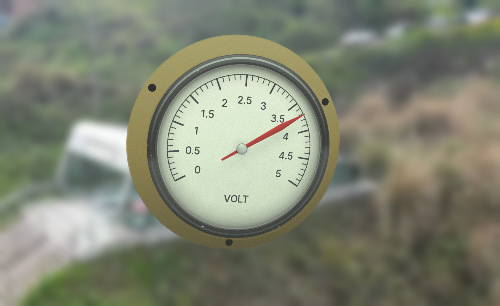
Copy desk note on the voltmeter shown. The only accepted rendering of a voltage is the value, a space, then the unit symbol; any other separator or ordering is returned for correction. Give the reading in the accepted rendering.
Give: 3.7 V
